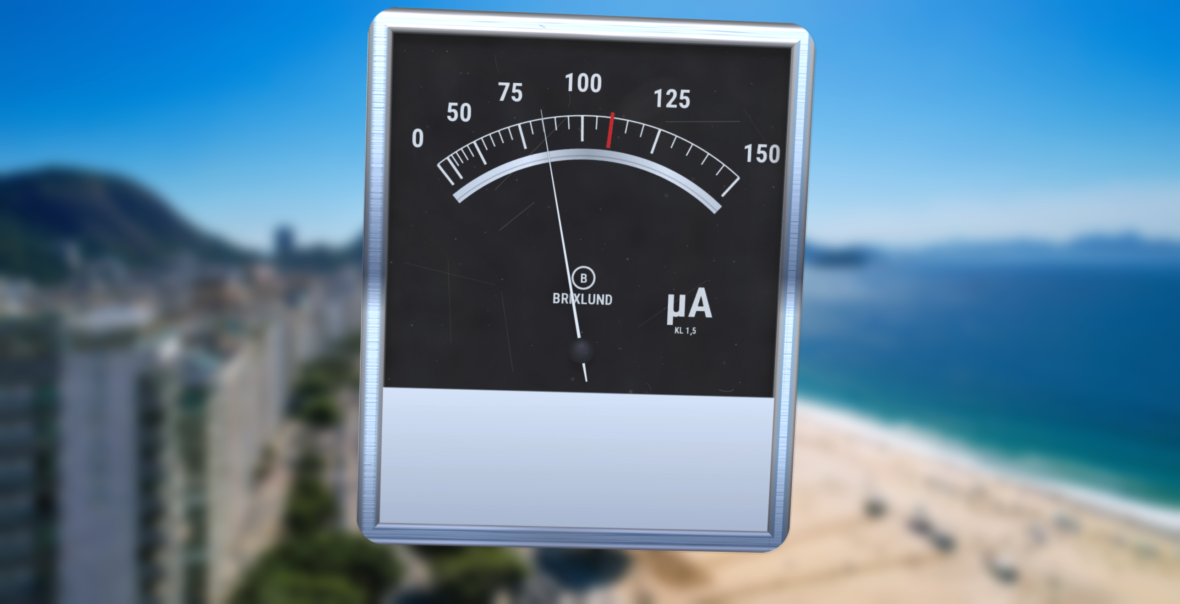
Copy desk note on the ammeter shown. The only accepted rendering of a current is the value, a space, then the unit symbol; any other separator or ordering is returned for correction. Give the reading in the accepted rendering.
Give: 85 µA
